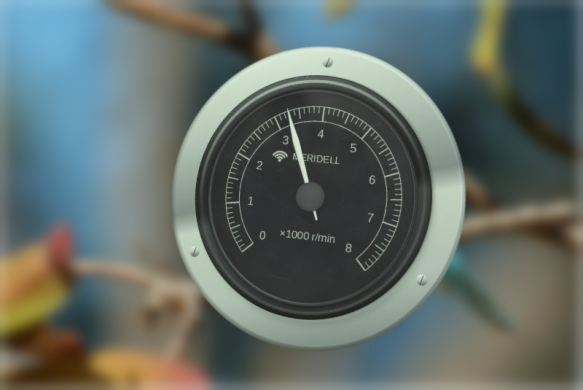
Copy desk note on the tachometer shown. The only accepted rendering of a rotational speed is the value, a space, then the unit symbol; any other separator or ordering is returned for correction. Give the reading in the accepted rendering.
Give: 3300 rpm
